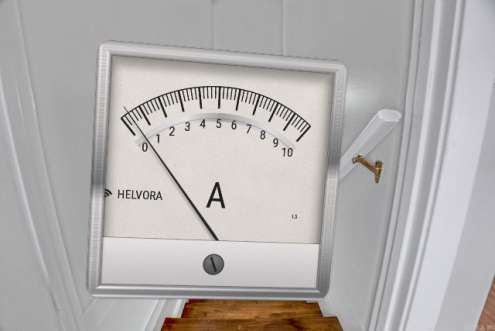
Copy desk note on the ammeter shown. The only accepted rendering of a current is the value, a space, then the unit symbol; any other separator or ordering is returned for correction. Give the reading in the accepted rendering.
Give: 0.4 A
